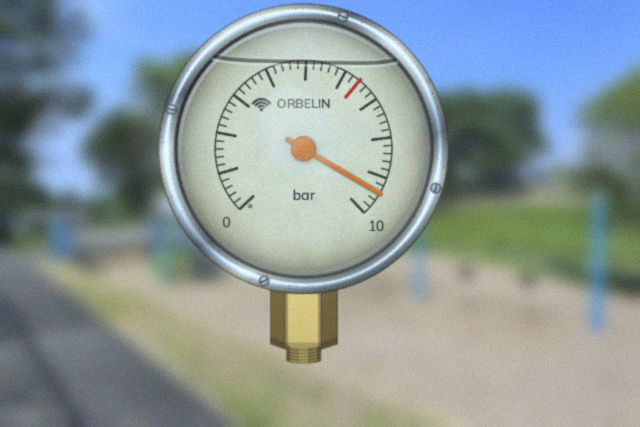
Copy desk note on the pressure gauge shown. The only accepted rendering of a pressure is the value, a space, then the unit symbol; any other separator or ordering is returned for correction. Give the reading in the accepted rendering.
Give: 9.4 bar
